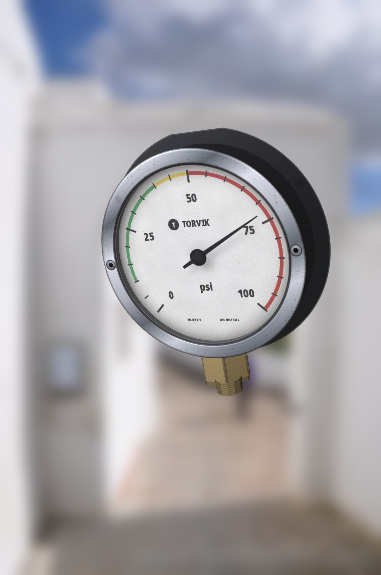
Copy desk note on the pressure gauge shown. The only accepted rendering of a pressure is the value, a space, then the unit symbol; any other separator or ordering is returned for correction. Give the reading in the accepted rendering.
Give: 72.5 psi
